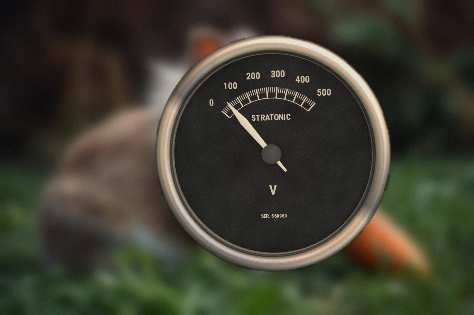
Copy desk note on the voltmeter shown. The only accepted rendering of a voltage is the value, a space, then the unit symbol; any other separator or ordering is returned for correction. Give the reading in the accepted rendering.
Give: 50 V
